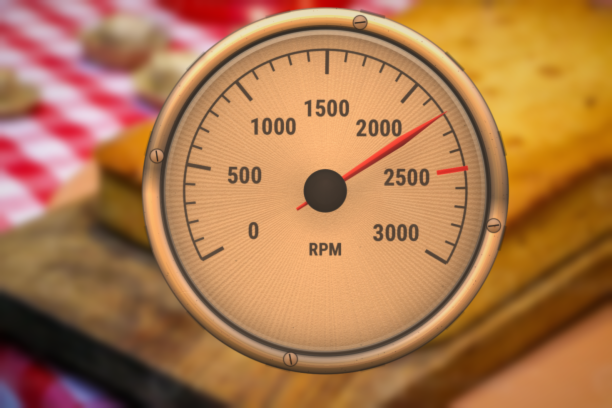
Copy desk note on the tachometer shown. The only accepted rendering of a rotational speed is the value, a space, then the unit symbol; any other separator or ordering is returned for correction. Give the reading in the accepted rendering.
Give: 2200 rpm
